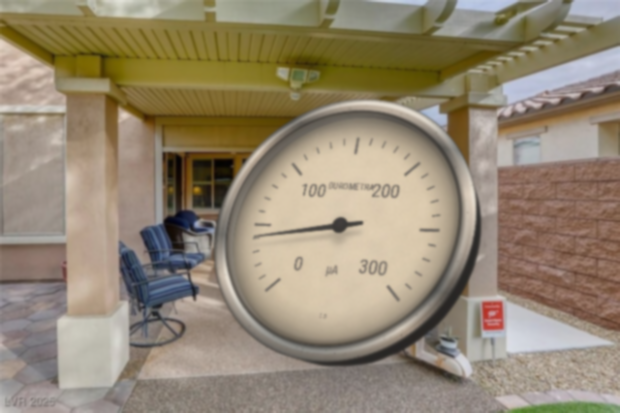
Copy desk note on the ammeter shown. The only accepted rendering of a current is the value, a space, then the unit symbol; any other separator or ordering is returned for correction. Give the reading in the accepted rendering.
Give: 40 µA
